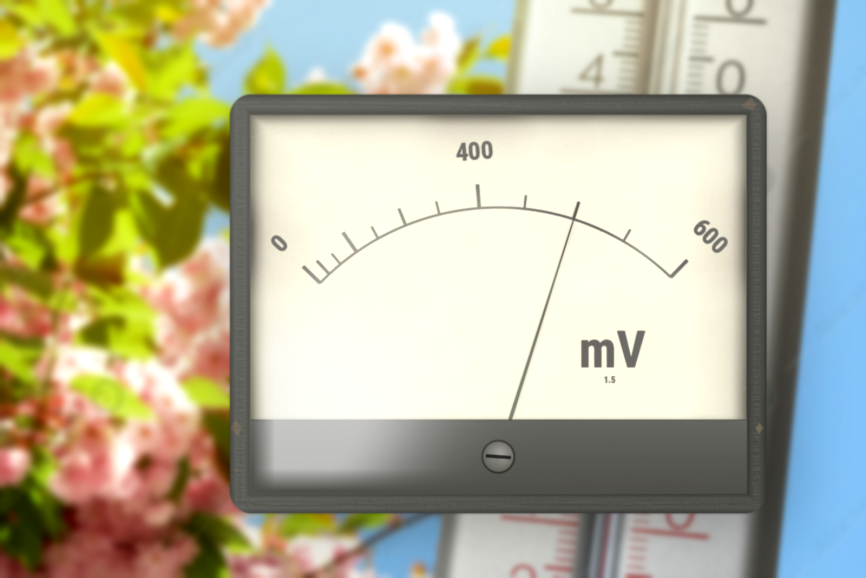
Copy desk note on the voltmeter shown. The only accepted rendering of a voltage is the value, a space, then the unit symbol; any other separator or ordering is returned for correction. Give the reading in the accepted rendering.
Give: 500 mV
